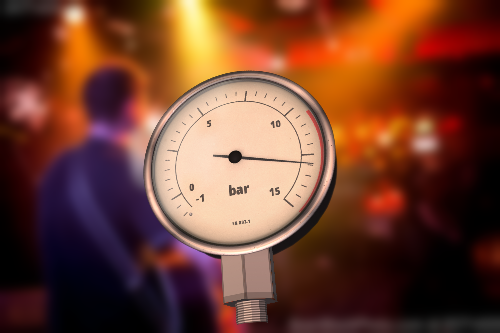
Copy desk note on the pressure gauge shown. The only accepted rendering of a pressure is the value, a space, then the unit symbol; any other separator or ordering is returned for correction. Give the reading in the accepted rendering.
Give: 13 bar
